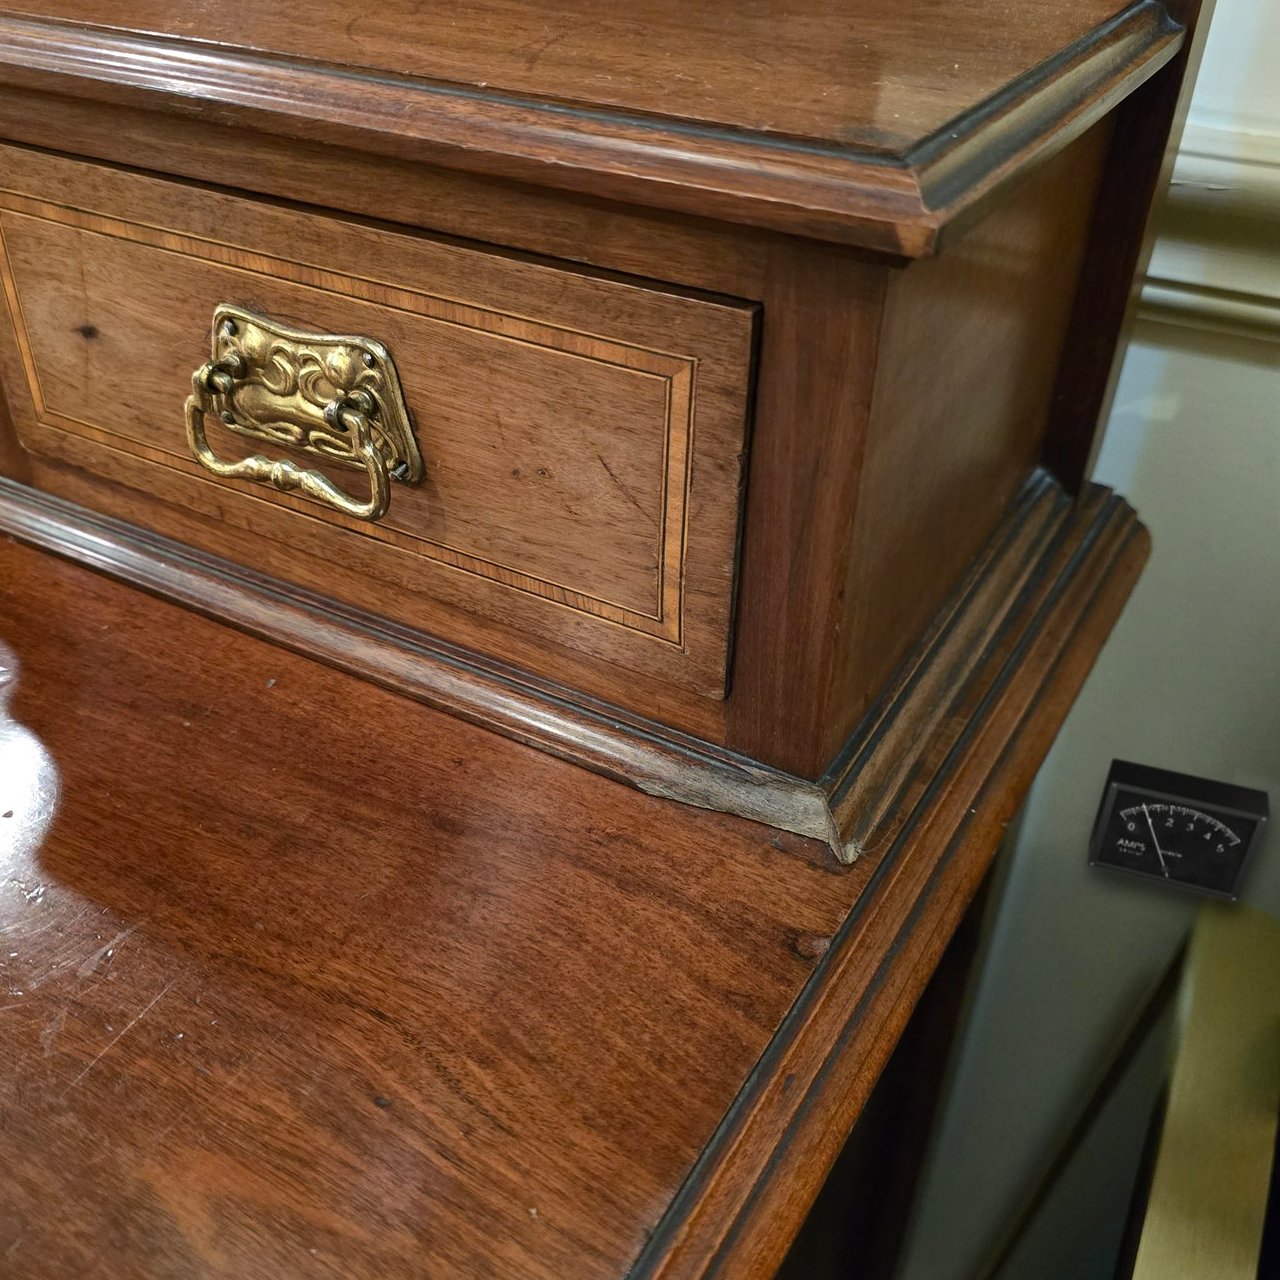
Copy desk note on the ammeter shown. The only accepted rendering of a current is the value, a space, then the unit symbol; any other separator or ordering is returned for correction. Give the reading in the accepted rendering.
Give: 1 A
